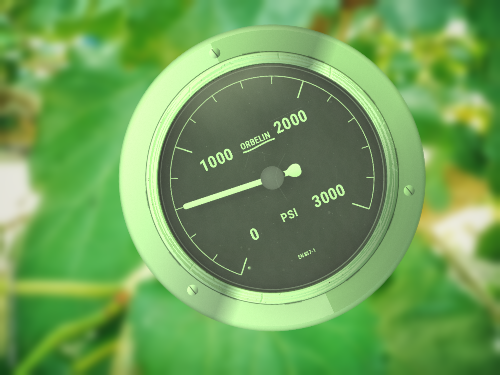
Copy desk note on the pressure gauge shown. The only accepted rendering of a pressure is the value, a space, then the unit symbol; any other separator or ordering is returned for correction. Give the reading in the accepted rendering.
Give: 600 psi
